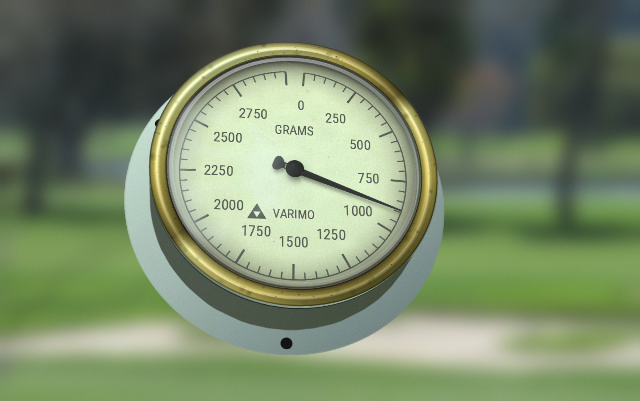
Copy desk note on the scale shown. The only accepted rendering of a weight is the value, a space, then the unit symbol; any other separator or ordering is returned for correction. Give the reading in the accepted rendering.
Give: 900 g
